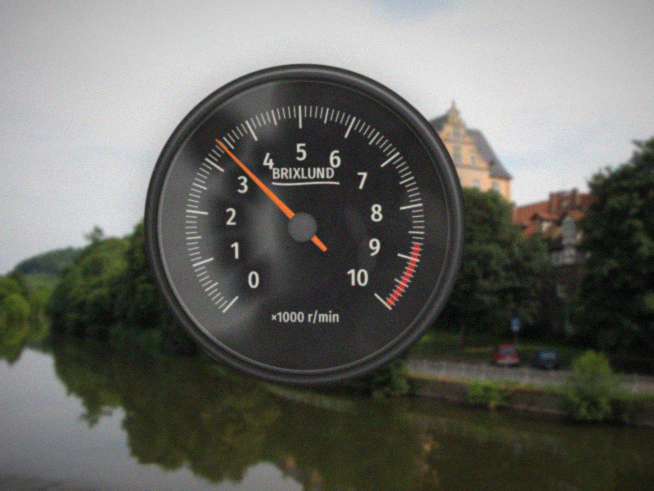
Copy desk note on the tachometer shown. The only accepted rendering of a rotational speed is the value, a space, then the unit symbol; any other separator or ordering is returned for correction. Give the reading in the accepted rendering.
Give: 3400 rpm
